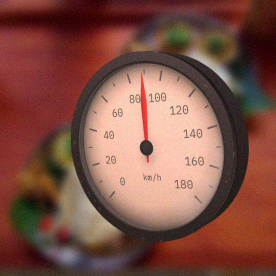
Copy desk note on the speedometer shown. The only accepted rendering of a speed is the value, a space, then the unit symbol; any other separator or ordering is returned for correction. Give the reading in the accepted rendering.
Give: 90 km/h
